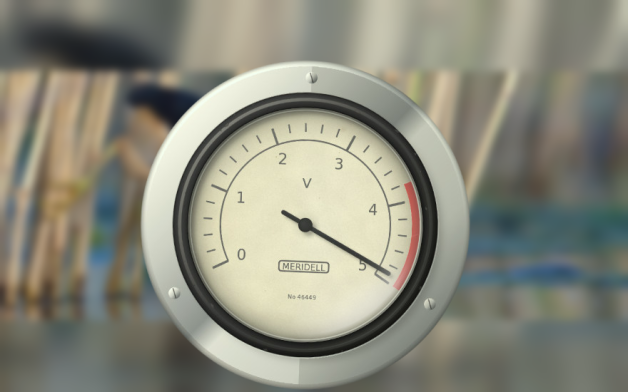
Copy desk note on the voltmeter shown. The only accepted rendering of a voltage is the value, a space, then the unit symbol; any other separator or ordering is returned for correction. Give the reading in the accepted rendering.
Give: 4.9 V
